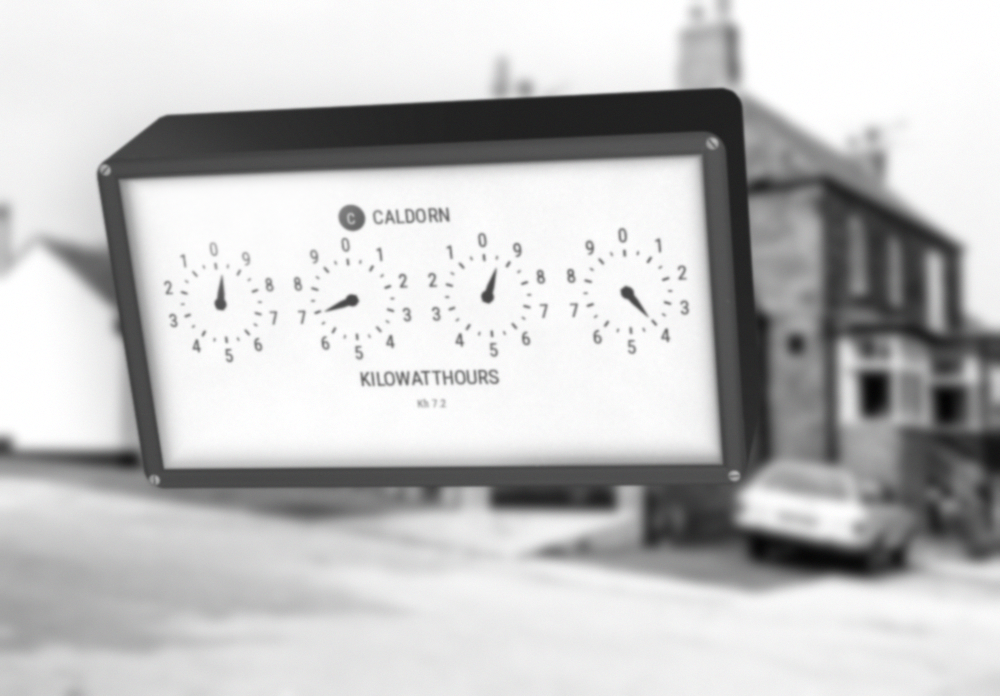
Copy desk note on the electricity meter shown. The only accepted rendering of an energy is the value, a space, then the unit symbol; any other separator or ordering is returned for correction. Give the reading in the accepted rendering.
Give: 9694 kWh
